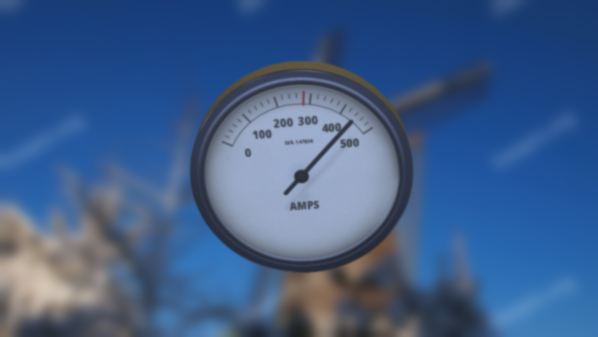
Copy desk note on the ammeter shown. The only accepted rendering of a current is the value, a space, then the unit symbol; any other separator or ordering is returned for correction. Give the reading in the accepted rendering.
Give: 440 A
